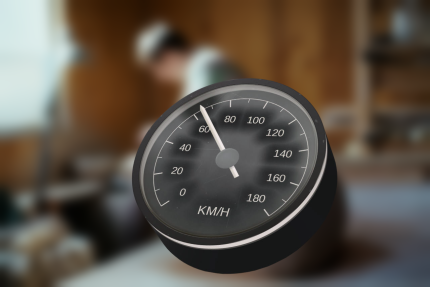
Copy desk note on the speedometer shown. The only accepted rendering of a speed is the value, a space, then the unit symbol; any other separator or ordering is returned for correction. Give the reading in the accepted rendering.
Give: 65 km/h
